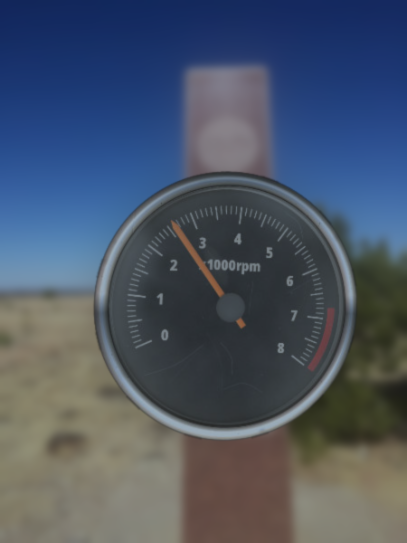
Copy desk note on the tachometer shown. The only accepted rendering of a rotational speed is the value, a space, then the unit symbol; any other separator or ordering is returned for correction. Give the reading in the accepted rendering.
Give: 2600 rpm
